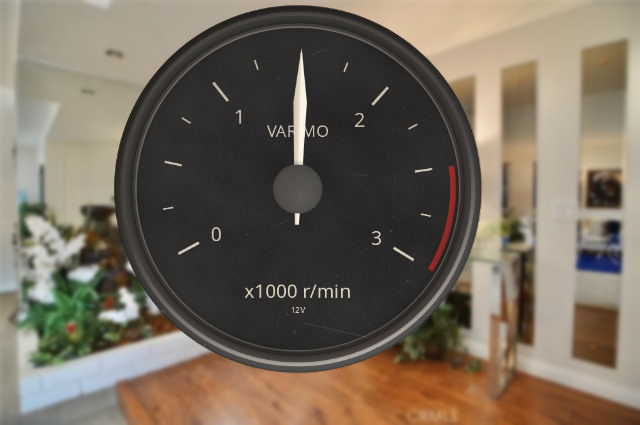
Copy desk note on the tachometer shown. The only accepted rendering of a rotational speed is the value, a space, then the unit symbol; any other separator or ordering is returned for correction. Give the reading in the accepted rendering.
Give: 1500 rpm
